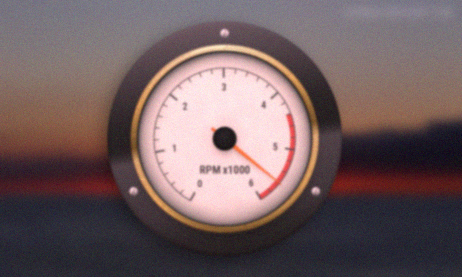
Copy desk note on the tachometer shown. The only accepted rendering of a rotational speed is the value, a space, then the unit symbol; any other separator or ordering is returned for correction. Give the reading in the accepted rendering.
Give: 5600 rpm
